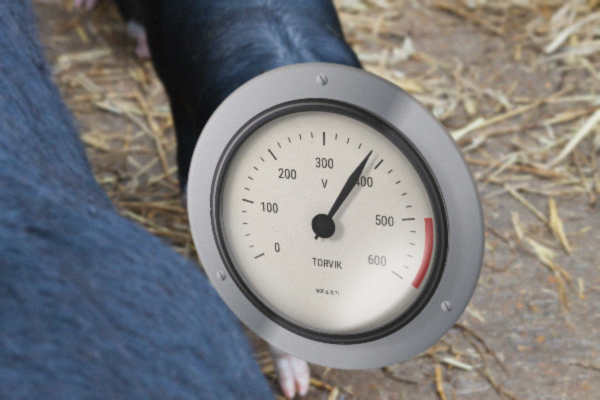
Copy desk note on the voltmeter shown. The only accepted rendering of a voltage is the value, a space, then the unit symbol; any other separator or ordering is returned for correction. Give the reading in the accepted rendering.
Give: 380 V
